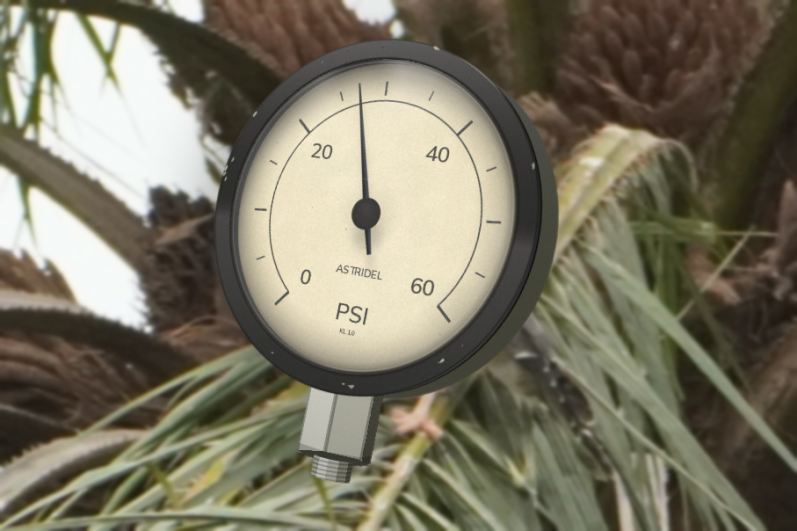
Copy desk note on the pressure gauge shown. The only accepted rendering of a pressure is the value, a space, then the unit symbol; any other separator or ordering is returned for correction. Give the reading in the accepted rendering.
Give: 27.5 psi
